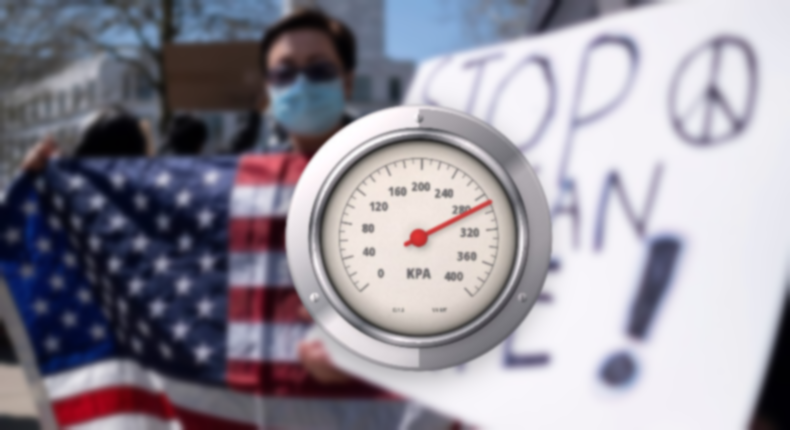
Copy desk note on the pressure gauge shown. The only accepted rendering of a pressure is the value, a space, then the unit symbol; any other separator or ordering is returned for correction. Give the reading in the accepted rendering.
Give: 290 kPa
